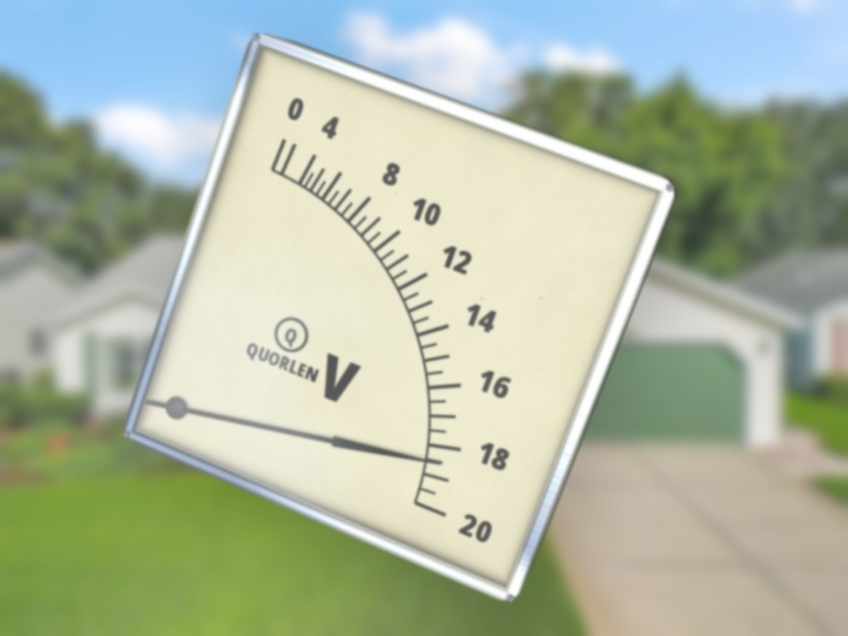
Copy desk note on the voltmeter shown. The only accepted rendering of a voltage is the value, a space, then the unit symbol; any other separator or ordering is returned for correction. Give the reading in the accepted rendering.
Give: 18.5 V
